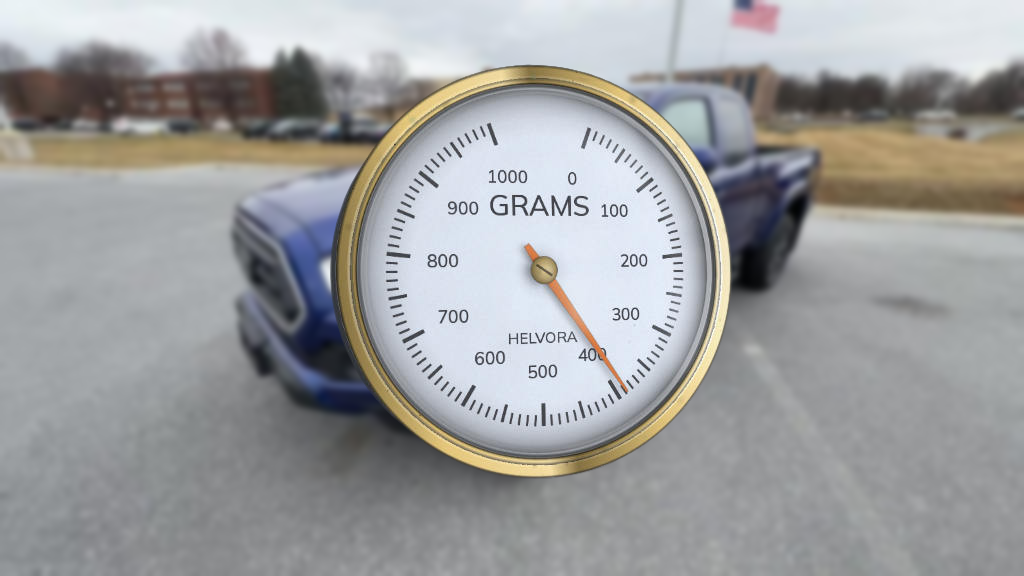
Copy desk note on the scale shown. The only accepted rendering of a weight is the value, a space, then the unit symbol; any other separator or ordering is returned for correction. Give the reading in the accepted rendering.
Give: 390 g
